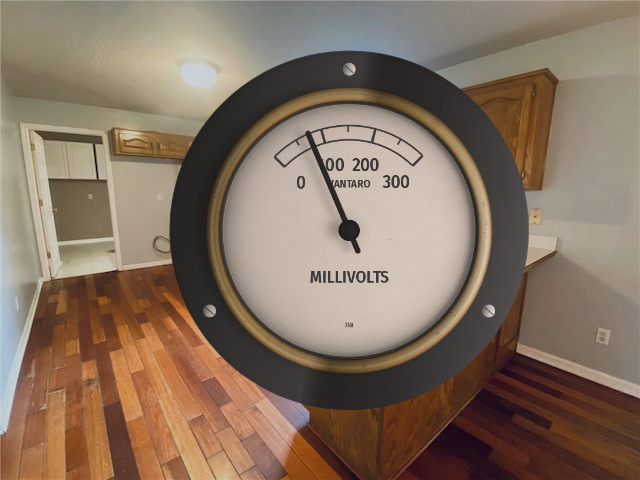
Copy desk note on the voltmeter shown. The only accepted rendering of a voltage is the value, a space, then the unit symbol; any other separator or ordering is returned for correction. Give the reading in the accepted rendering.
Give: 75 mV
